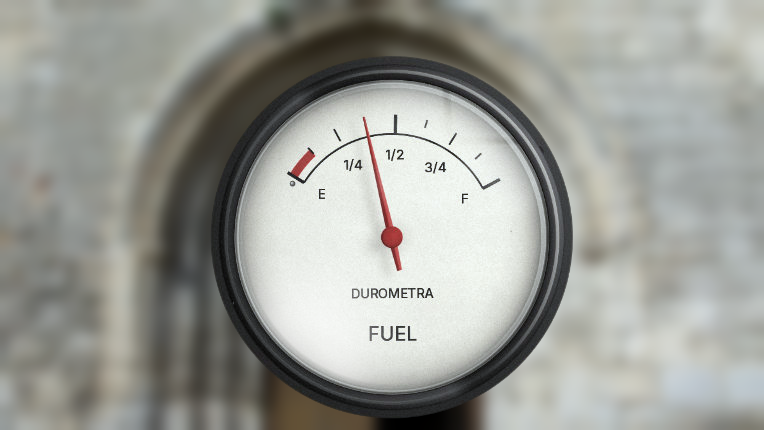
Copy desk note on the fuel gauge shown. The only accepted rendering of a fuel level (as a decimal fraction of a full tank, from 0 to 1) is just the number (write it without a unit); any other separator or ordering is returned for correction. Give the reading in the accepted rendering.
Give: 0.375
